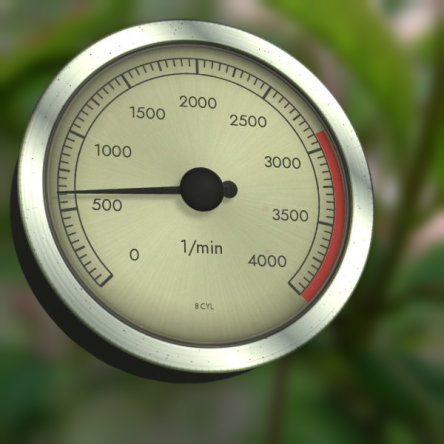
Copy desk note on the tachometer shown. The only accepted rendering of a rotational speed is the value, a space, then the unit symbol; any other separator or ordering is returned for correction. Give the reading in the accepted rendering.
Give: 600 rpm
